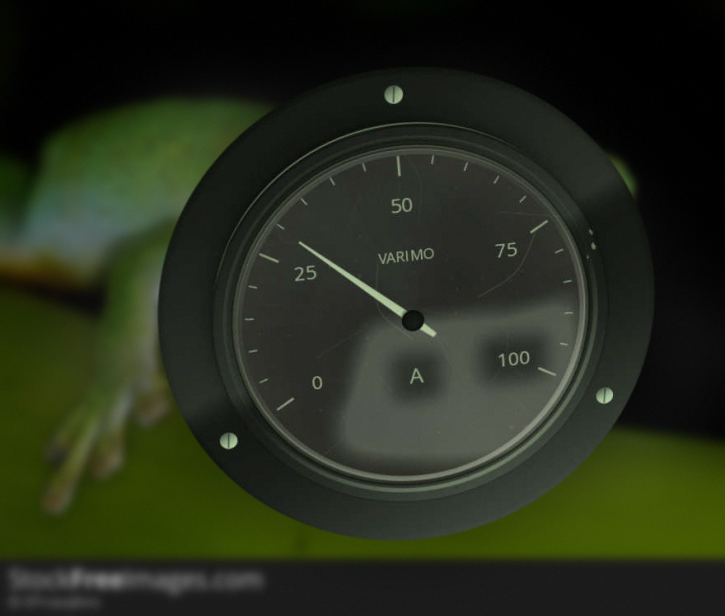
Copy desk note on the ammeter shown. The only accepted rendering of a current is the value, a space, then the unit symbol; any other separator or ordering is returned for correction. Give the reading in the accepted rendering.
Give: 30 A
